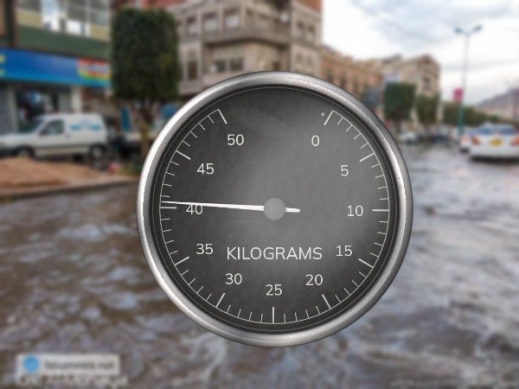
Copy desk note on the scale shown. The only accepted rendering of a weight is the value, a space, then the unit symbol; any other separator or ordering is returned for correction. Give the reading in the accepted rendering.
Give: 40.5 kg
